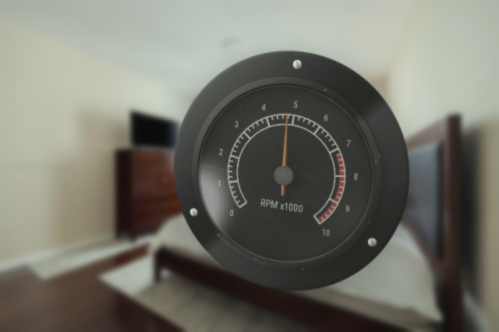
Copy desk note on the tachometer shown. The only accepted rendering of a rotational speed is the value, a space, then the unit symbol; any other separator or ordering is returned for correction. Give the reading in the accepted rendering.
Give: 4800 rpm
